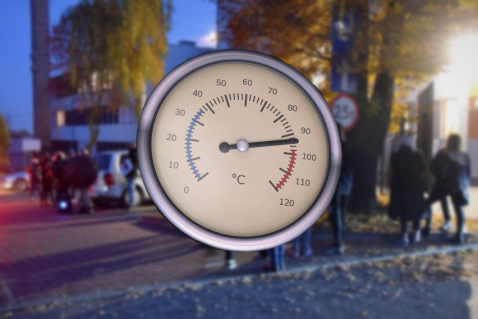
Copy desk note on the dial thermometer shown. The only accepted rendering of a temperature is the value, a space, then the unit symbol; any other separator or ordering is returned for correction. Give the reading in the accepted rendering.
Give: 94 °C
